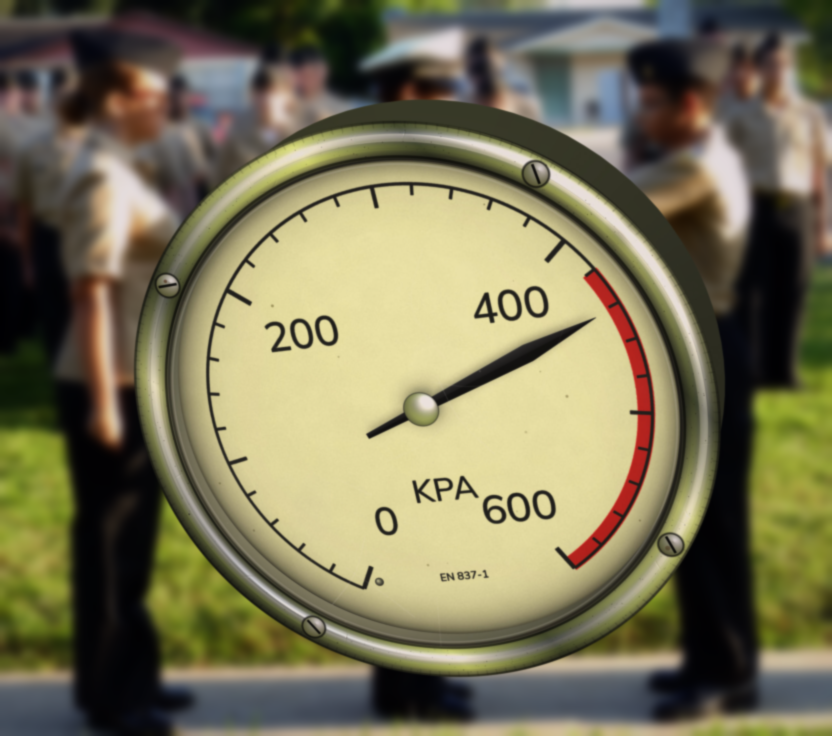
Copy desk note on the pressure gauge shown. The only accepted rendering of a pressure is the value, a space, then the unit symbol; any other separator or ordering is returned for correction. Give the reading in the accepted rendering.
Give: 440 kPa
